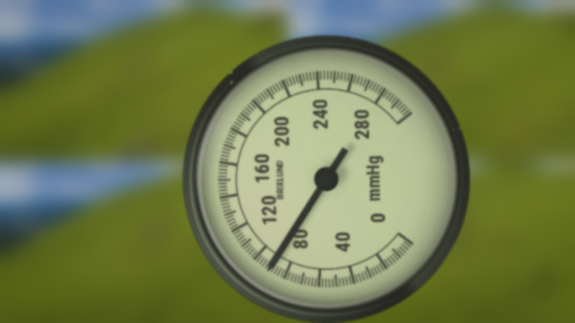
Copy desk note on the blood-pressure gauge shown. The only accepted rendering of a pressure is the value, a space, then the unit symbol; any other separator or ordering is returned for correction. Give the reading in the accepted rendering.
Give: 90 mmHg
